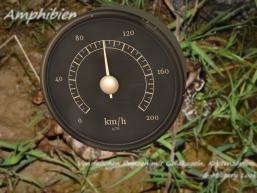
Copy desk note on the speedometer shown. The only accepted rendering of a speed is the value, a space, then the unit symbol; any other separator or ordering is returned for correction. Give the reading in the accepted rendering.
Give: 100 km/h
